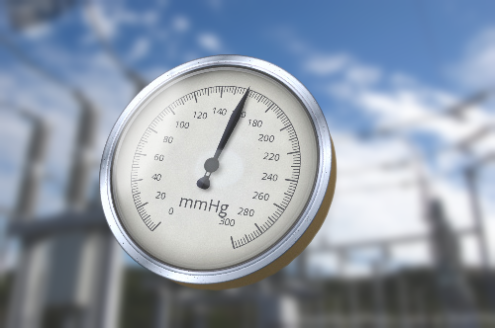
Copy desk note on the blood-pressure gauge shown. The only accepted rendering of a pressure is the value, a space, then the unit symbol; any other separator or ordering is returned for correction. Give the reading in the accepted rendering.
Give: 160 mmHg
